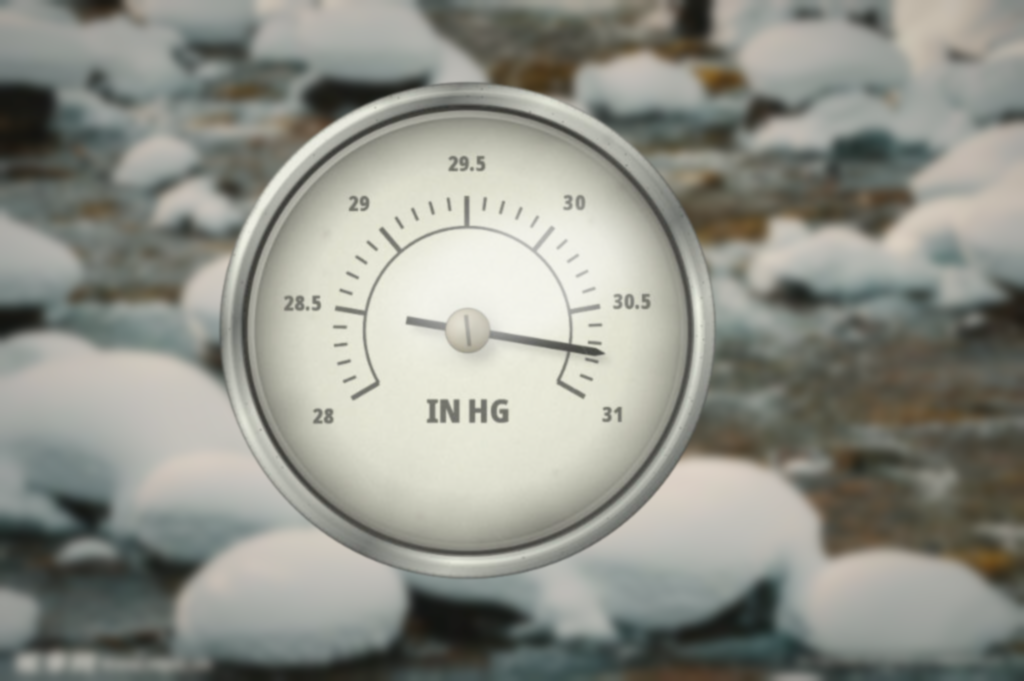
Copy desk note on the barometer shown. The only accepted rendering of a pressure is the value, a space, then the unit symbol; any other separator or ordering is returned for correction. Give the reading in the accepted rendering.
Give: 30.75 inHg
